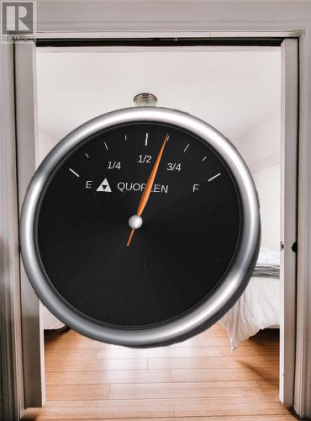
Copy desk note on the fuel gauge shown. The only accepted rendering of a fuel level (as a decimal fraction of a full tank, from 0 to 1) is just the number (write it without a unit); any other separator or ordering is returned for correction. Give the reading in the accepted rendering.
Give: 0.625
